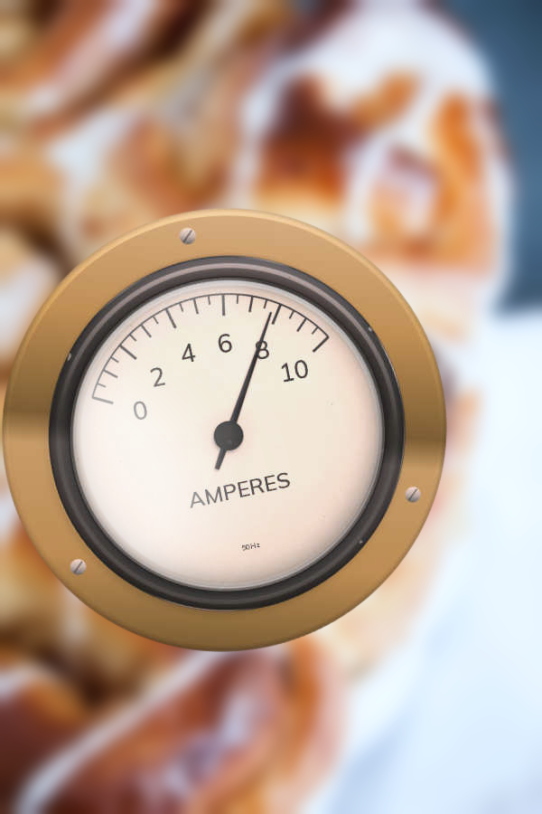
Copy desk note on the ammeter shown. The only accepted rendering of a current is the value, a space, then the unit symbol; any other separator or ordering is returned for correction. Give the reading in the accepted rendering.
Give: 7.75 A
